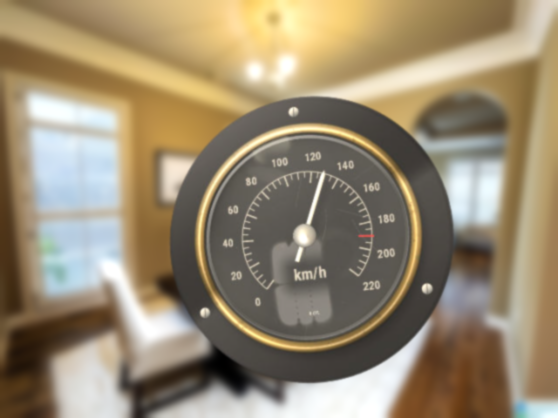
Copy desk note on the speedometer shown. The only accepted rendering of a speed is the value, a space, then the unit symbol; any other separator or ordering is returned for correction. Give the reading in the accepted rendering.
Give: 130 km/h
